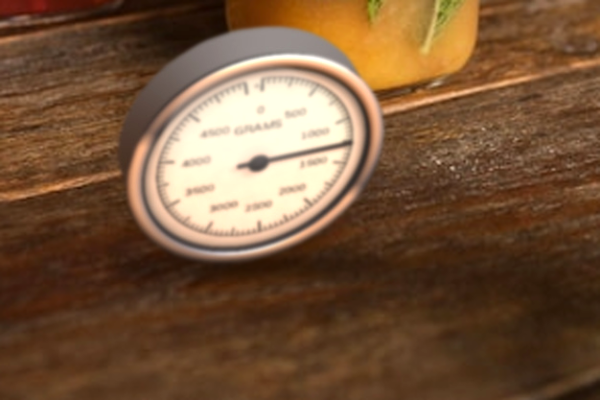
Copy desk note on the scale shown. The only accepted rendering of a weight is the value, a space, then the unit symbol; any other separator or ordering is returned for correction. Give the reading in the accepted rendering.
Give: 1250 g
